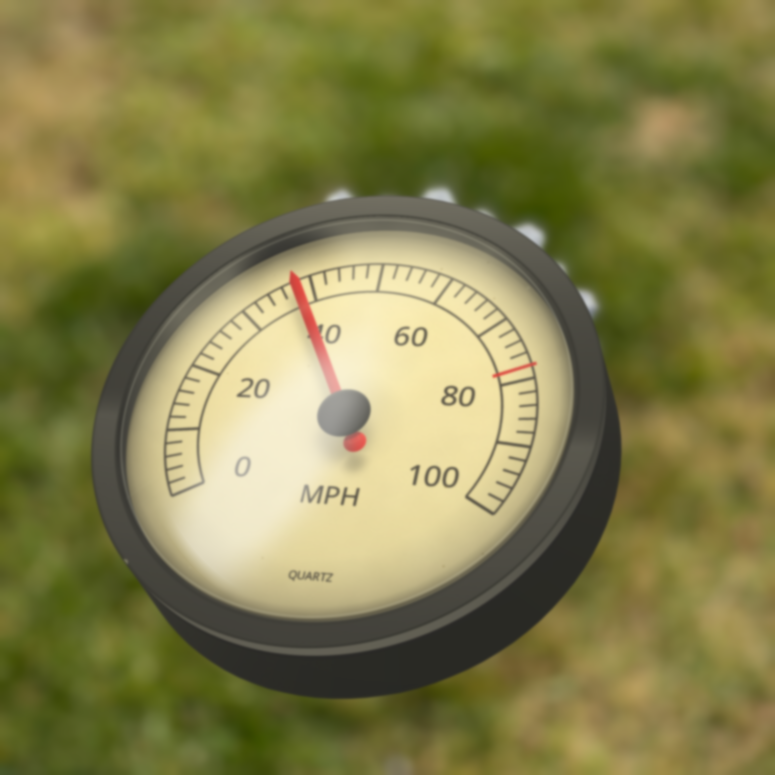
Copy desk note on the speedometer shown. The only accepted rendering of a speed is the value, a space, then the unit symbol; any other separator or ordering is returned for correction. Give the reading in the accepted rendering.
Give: 38 mph
